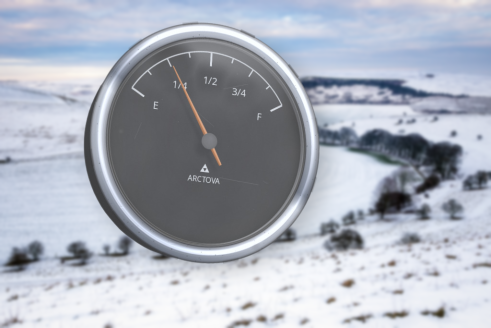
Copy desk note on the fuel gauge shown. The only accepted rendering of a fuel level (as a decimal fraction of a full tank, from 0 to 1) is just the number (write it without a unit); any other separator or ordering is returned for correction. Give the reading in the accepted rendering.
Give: 0.25
